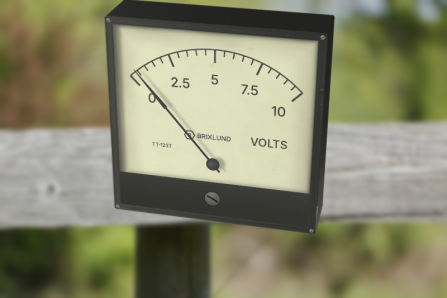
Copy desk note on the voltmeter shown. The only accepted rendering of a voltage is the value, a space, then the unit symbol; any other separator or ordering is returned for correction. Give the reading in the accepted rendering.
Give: 0.5 V
